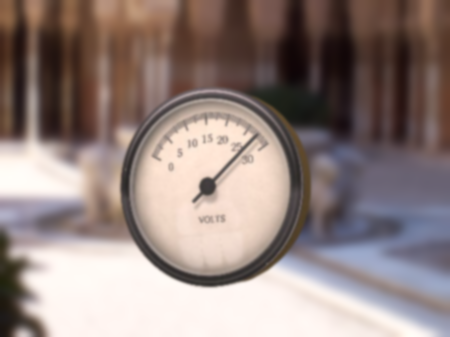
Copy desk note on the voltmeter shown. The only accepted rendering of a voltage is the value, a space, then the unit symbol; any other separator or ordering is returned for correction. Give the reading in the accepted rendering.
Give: 27.5 V
